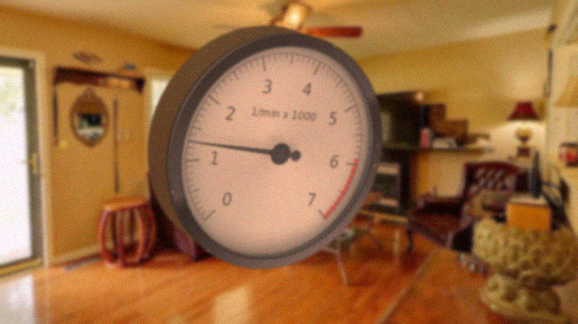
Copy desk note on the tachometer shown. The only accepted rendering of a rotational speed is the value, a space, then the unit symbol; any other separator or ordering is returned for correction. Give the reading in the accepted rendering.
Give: 1300 rpm
